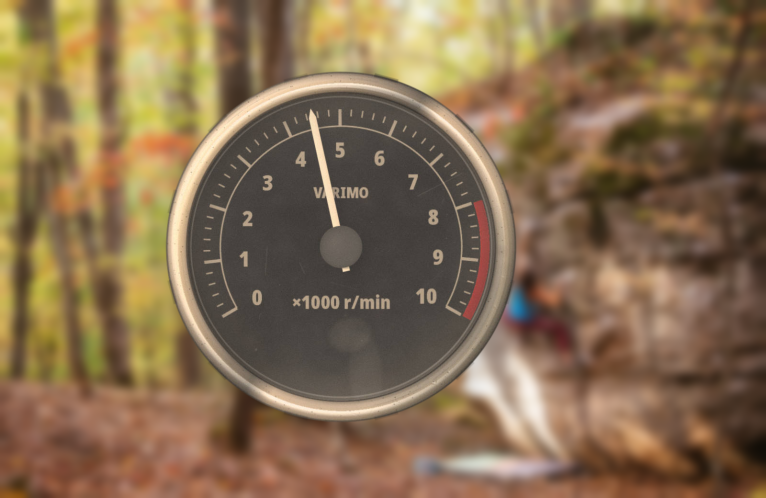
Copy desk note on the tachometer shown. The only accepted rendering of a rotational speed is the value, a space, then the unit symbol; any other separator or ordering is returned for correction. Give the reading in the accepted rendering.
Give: 4500 rpm
